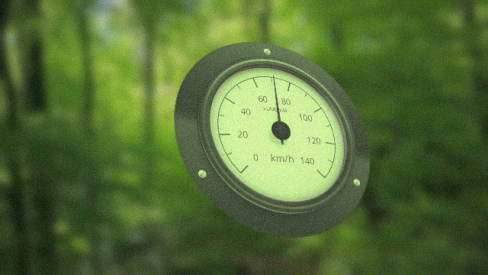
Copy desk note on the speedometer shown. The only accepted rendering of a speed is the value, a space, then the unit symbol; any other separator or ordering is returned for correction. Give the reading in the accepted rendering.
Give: 70 km/h
